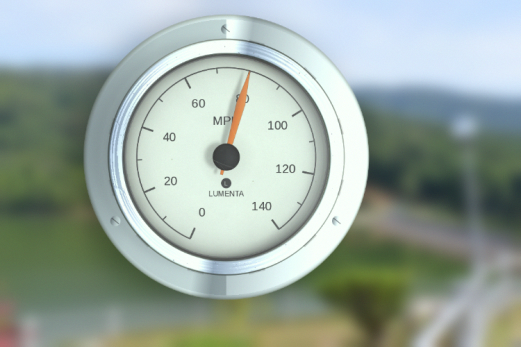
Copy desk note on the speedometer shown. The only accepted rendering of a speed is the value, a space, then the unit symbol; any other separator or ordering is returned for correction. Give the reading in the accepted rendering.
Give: 80 mph
